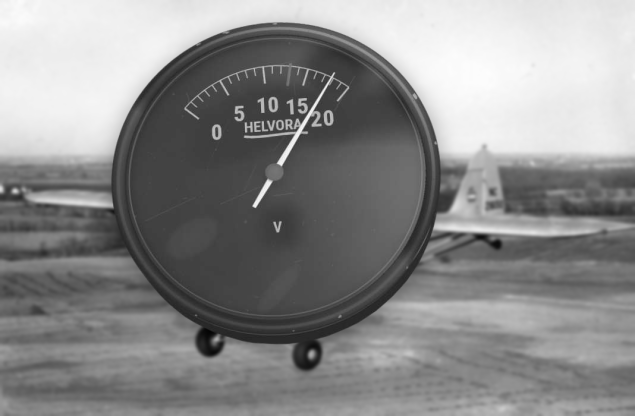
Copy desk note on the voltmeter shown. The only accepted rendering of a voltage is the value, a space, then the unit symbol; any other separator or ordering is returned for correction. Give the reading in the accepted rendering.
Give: 18 V
